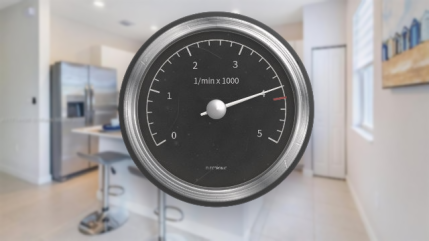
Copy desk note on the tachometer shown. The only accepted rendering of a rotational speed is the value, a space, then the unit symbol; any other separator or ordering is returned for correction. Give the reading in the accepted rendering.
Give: 4000 rpm
